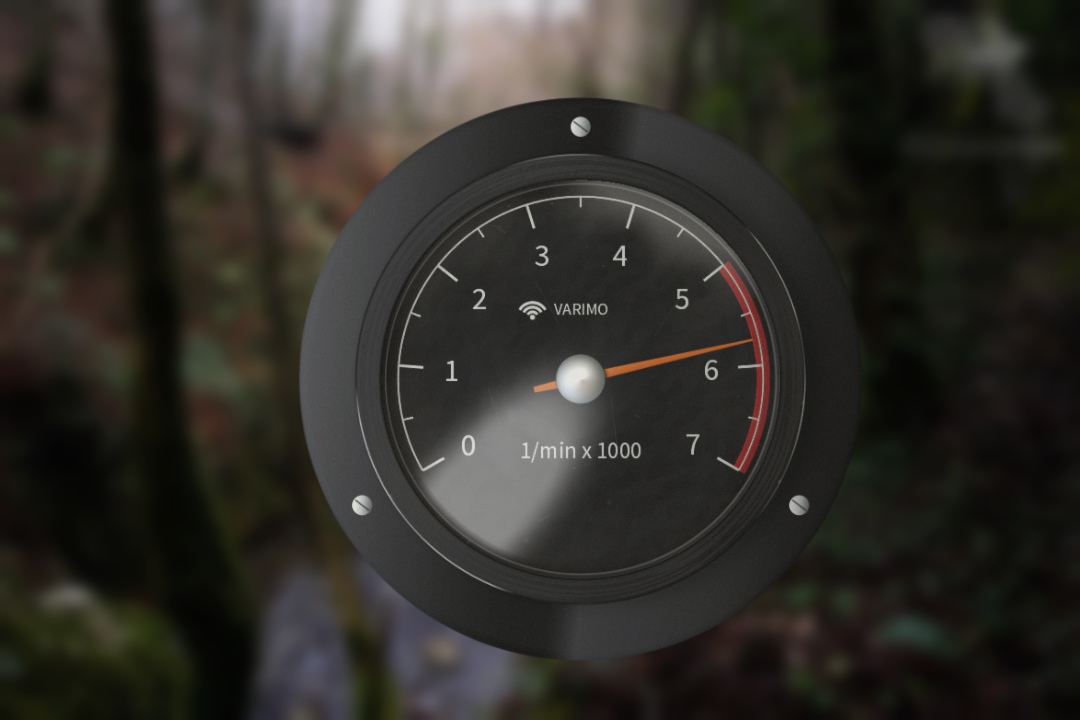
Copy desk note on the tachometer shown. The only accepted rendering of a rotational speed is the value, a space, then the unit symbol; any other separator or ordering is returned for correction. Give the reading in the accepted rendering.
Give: 5750 rpm
